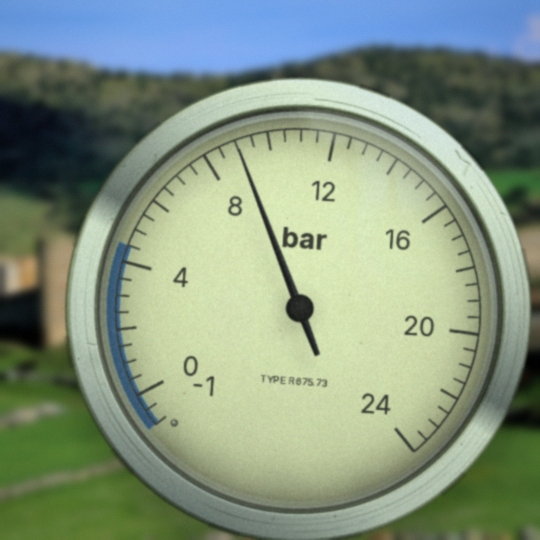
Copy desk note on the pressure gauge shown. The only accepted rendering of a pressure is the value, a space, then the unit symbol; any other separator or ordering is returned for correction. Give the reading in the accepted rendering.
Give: 9 bar
